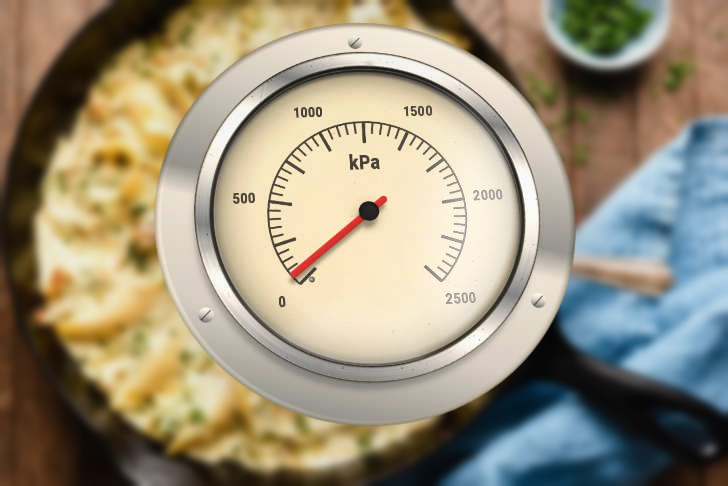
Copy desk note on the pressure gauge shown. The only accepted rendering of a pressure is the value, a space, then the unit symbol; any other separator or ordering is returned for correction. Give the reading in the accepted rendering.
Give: 50 kPa
